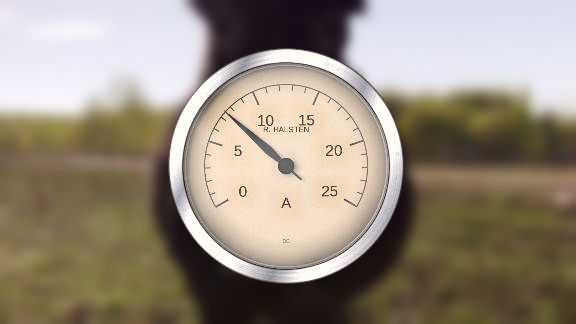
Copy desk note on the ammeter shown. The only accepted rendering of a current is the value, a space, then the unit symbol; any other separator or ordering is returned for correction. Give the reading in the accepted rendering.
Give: 7.5 A
